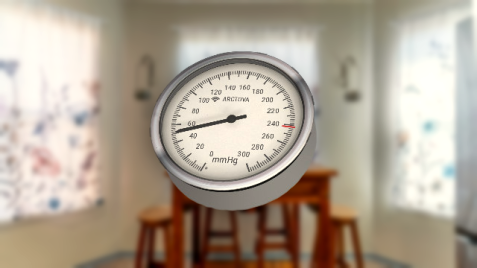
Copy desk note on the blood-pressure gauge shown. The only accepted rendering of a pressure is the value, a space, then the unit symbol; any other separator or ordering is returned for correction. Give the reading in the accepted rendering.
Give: 50 mmHg
